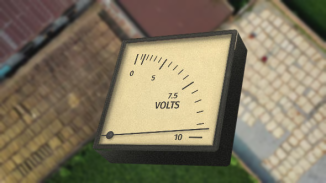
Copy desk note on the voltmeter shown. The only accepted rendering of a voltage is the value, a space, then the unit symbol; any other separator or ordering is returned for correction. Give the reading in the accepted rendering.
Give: 9.75 V
